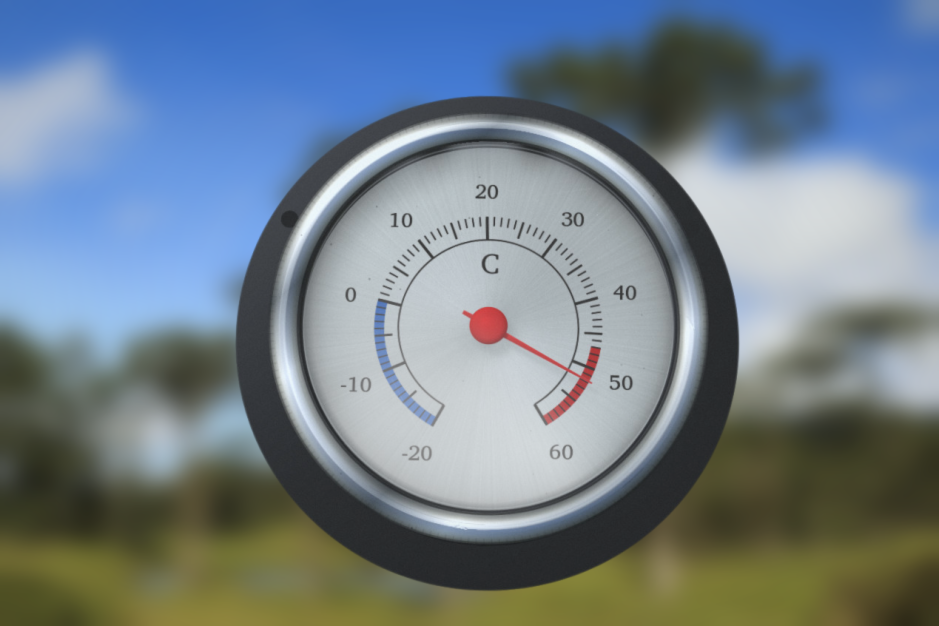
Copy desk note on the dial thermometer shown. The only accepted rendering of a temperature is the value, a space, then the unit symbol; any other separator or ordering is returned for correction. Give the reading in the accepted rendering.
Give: 52 °C
